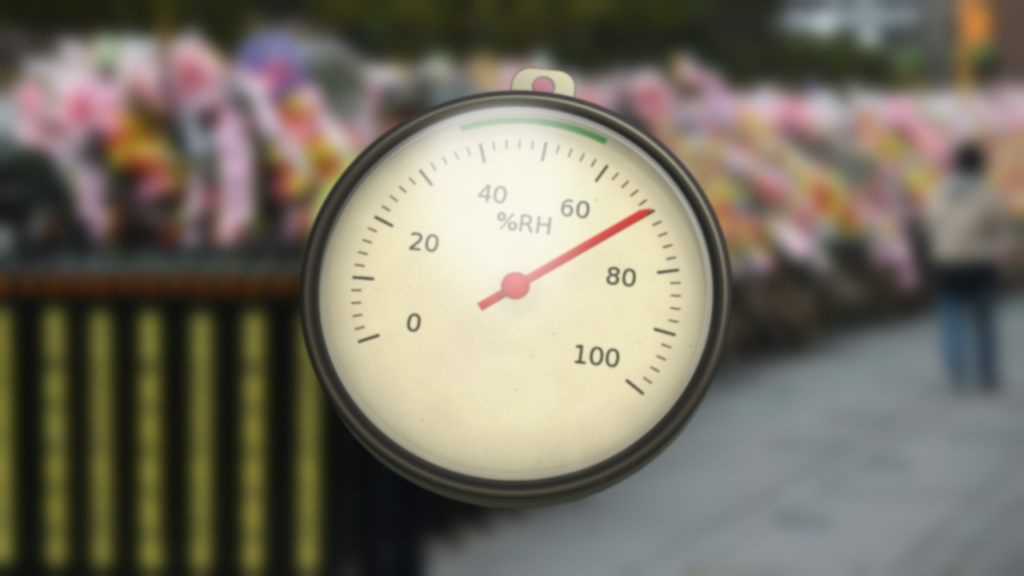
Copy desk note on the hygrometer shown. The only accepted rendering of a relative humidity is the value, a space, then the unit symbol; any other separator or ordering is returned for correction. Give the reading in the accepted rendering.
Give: 70 %
